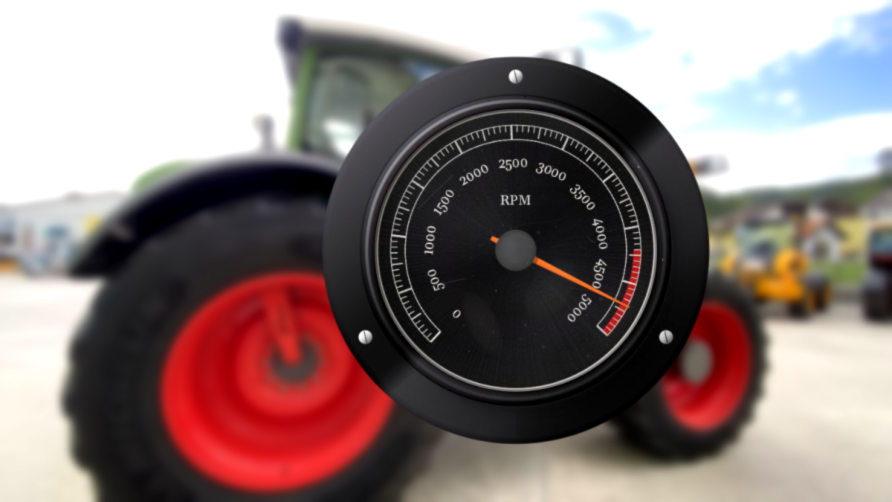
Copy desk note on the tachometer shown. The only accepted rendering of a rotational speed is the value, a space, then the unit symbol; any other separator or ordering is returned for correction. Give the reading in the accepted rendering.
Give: 4700 rpm
